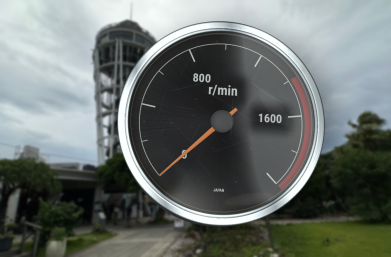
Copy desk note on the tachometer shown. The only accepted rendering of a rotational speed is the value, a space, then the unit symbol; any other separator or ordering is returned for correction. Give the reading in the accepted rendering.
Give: 0 rpm
